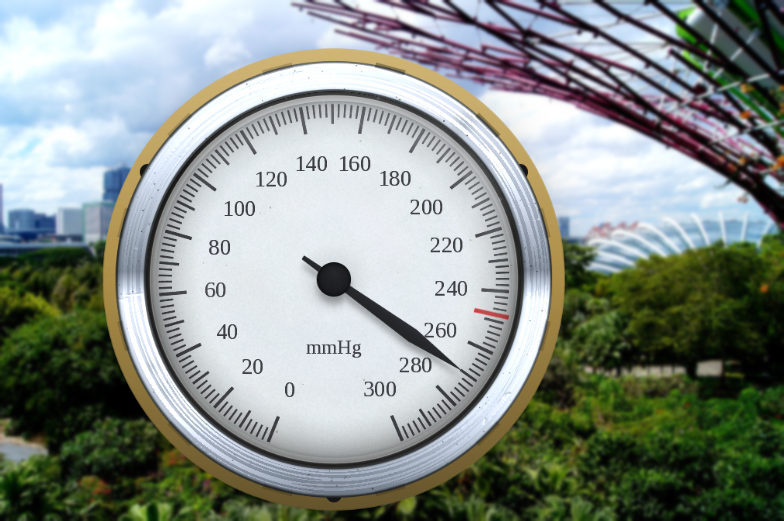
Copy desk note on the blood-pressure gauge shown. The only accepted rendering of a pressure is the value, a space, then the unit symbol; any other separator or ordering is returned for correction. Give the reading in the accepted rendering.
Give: 270 mmHg
